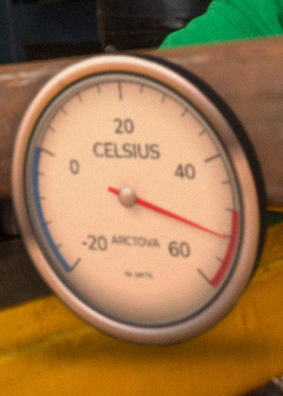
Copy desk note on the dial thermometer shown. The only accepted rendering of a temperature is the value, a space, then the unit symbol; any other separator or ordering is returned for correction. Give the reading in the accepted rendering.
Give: 52 °C
